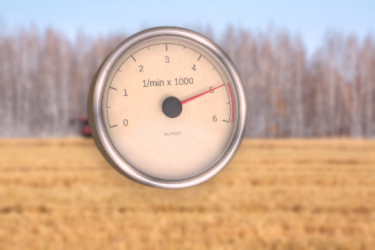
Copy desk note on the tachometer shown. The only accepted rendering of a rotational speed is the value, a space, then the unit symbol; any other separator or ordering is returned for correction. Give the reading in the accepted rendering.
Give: 5000 rpm
